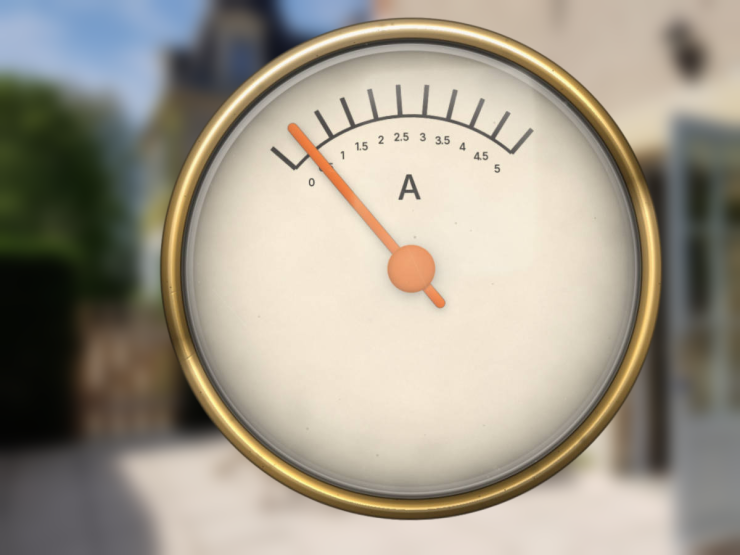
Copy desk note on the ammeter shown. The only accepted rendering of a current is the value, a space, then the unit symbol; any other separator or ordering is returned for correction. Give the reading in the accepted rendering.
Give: 0.5 A
